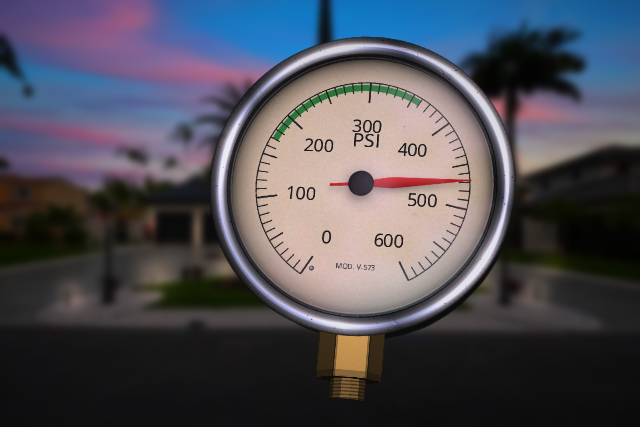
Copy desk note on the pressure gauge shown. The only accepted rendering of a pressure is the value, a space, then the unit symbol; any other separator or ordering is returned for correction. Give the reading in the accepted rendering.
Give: 470 psi
